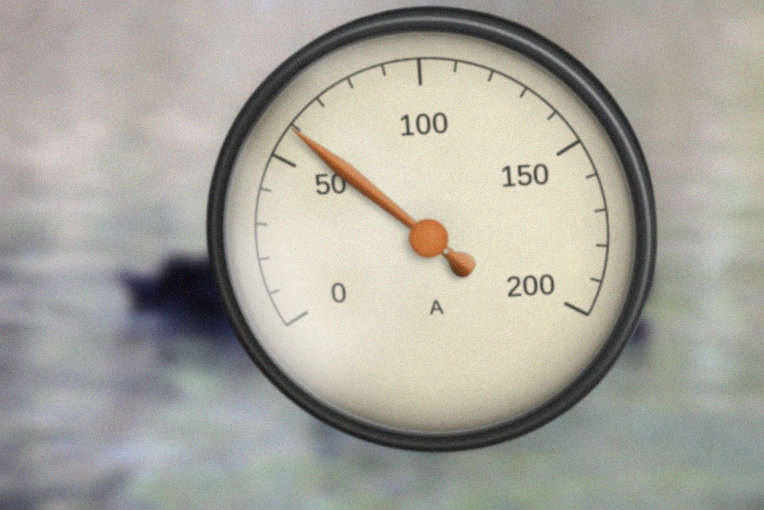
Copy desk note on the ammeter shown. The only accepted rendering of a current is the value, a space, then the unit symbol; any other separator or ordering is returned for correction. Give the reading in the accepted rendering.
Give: 60 A
